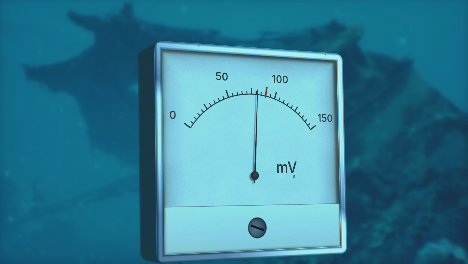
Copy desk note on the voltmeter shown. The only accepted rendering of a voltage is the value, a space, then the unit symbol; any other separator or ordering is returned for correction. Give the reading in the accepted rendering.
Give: 80 mV
